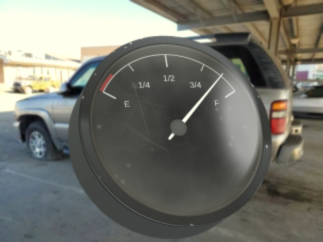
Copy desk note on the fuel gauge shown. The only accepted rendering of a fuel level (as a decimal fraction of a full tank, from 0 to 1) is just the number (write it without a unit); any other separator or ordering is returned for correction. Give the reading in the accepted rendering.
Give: 0.875
